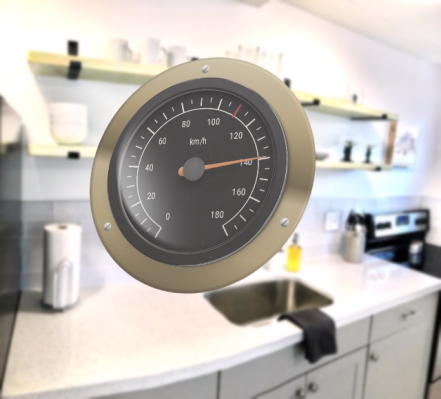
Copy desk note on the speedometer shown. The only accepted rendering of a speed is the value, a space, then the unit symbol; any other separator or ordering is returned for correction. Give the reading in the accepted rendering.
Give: 140 km/h
